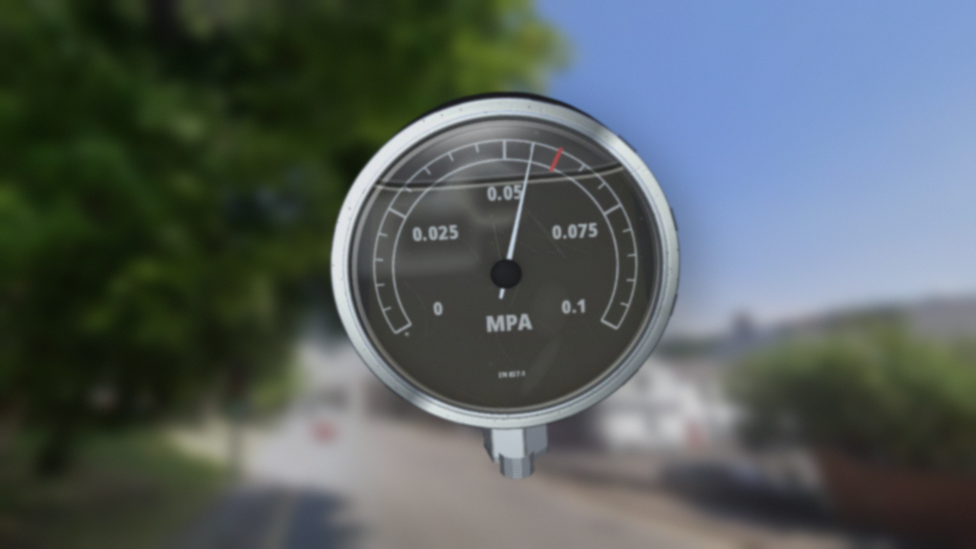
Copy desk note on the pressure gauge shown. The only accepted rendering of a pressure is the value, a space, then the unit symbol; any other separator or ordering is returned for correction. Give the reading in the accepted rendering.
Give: 0.055 MPa
